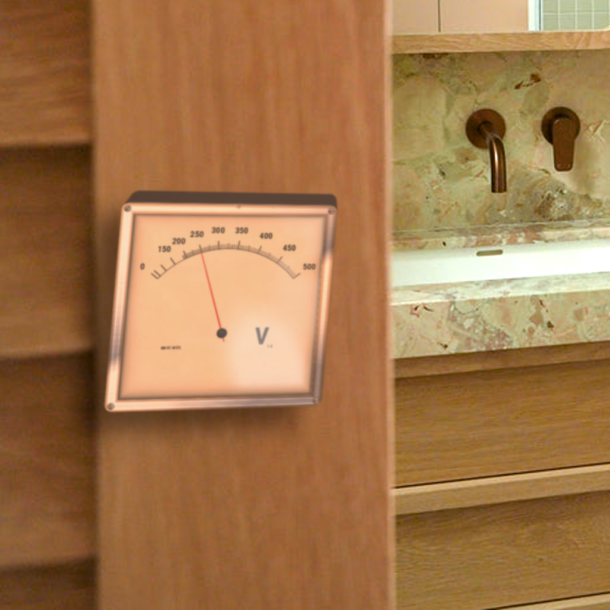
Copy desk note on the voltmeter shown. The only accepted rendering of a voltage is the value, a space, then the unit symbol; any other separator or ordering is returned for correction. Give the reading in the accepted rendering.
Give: 250 V
